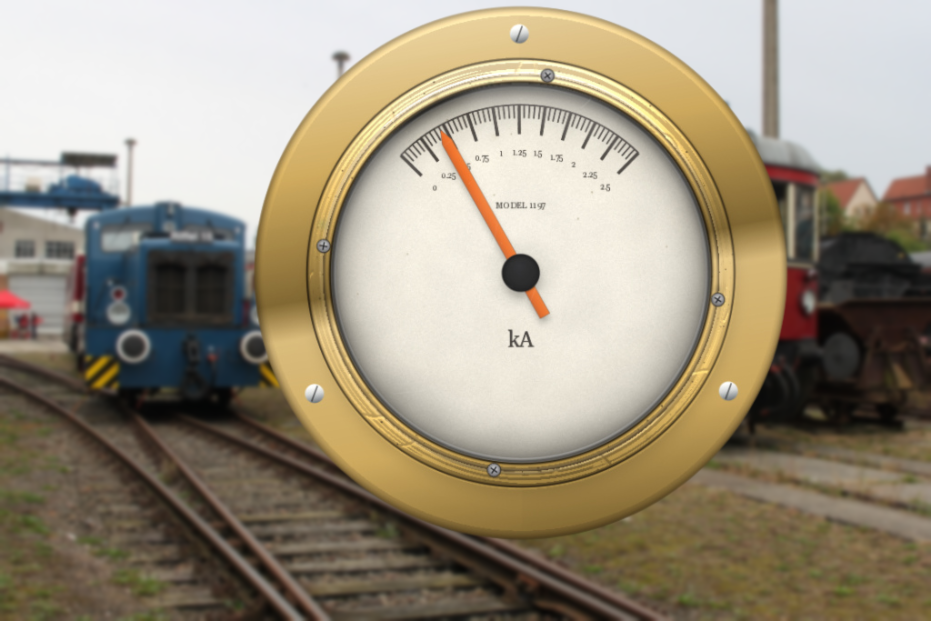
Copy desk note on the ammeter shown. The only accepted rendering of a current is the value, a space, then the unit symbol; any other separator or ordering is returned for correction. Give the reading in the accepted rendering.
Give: 0.45 kA
